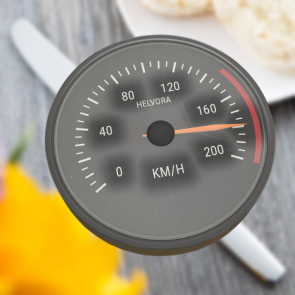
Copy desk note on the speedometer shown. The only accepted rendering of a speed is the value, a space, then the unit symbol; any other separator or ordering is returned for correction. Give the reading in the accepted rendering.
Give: 180 km/h
